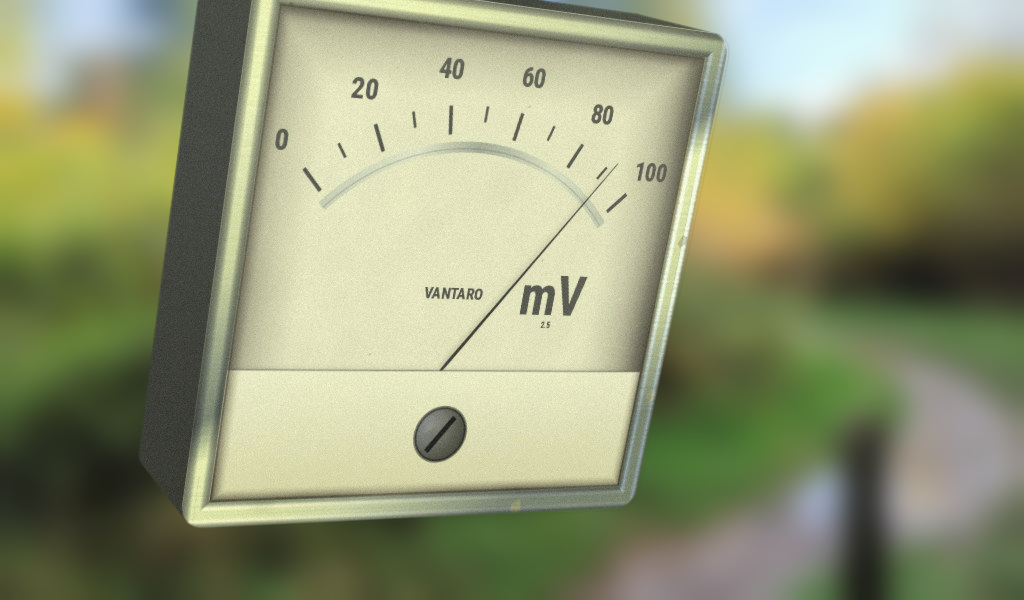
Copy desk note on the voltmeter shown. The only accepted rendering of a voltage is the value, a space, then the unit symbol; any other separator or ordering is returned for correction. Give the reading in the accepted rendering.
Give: 90 mV
